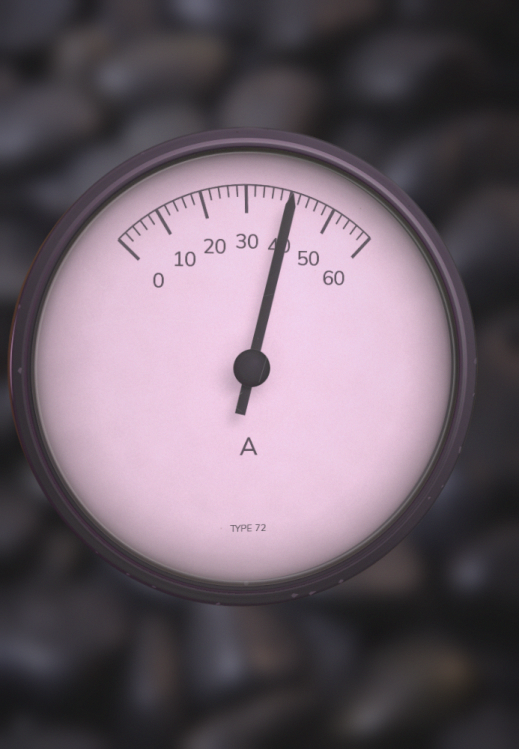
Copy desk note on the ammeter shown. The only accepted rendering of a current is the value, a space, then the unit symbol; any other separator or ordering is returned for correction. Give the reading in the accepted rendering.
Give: 40 A
